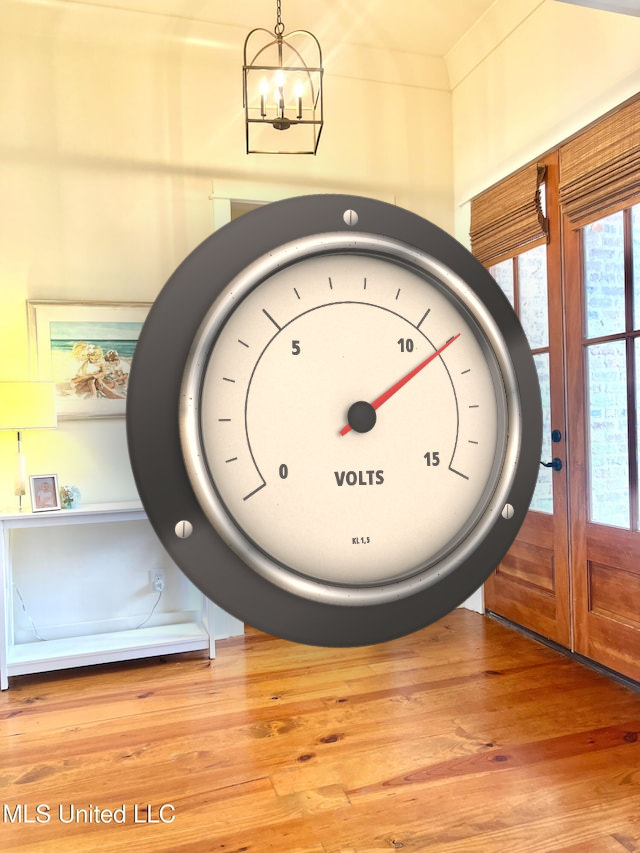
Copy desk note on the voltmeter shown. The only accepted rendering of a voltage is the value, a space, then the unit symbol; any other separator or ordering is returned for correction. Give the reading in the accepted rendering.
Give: 11 V
